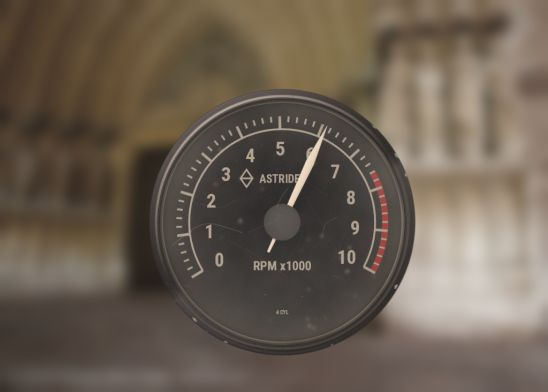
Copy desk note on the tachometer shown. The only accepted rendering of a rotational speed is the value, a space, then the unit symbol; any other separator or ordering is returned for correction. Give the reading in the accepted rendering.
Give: 6100 rpm
